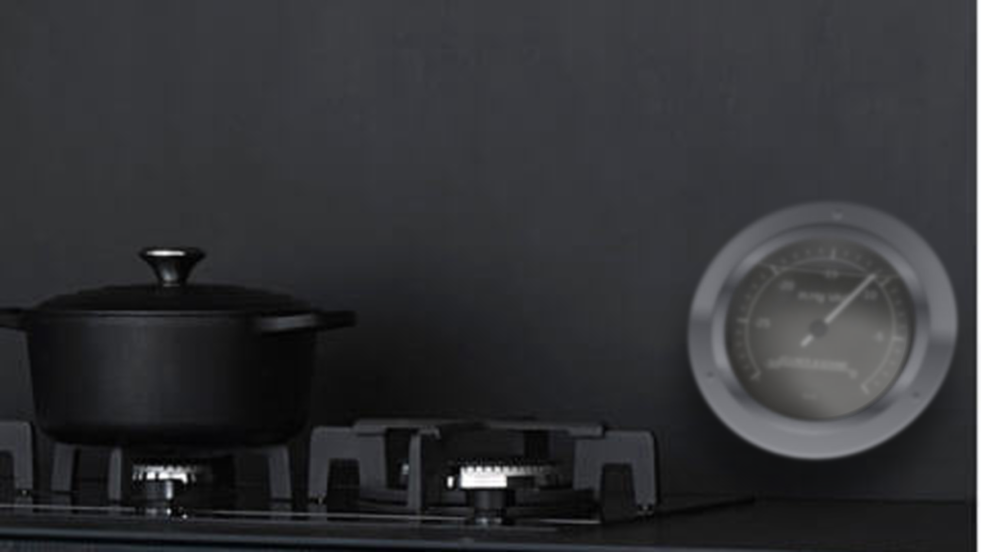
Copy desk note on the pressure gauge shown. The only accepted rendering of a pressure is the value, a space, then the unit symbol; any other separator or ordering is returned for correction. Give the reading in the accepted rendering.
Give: -11 inHg
